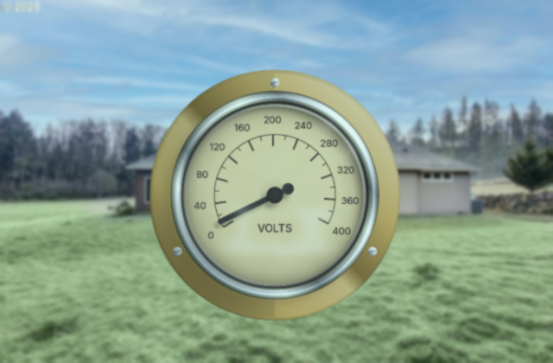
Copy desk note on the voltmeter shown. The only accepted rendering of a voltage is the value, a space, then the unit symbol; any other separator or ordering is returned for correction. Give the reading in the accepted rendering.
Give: 10 V
